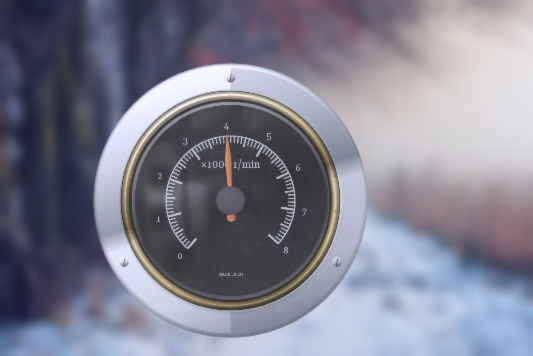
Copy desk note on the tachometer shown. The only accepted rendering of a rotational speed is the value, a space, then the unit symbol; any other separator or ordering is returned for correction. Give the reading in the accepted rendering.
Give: 4000 rpm
